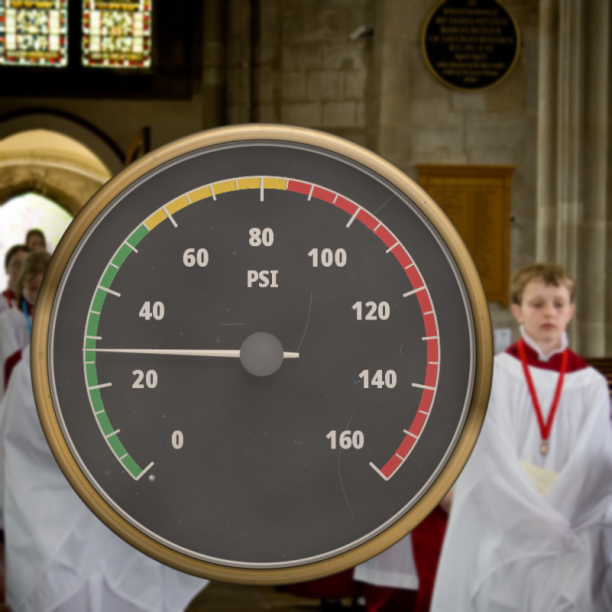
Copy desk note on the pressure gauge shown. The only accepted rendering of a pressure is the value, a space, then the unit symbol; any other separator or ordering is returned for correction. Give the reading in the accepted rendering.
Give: 27.5 psi
